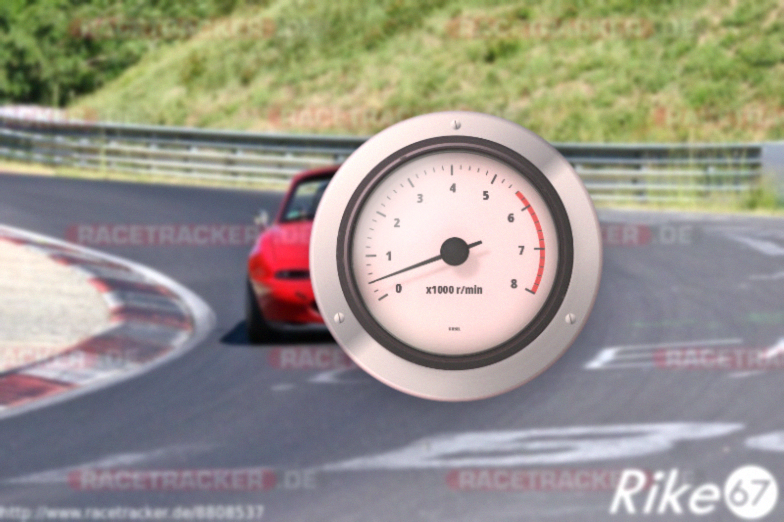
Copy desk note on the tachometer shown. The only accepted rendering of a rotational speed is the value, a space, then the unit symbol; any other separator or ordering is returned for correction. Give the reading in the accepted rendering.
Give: 400 rpm
